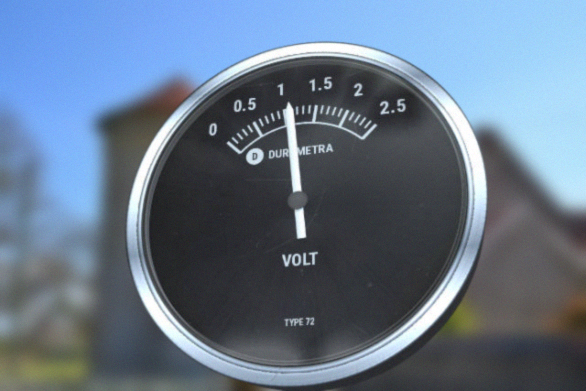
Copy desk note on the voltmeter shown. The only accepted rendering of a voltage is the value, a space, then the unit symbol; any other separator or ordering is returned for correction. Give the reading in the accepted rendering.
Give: 1.1 V
